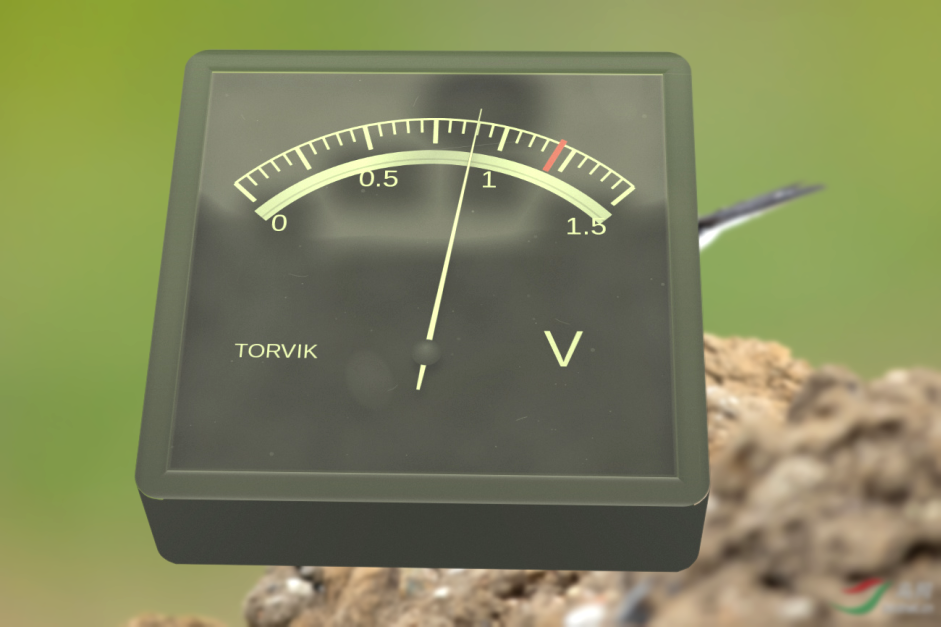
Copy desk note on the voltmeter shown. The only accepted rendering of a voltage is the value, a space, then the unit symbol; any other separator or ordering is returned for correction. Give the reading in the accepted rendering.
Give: 0.9 V
